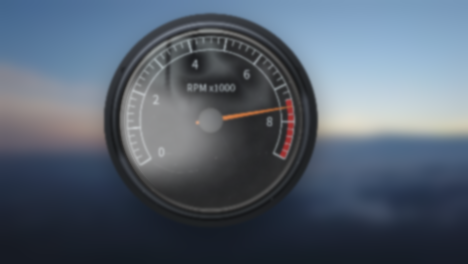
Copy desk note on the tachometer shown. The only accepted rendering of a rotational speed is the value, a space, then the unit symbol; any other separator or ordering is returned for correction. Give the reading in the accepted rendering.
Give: 7600 rpm
